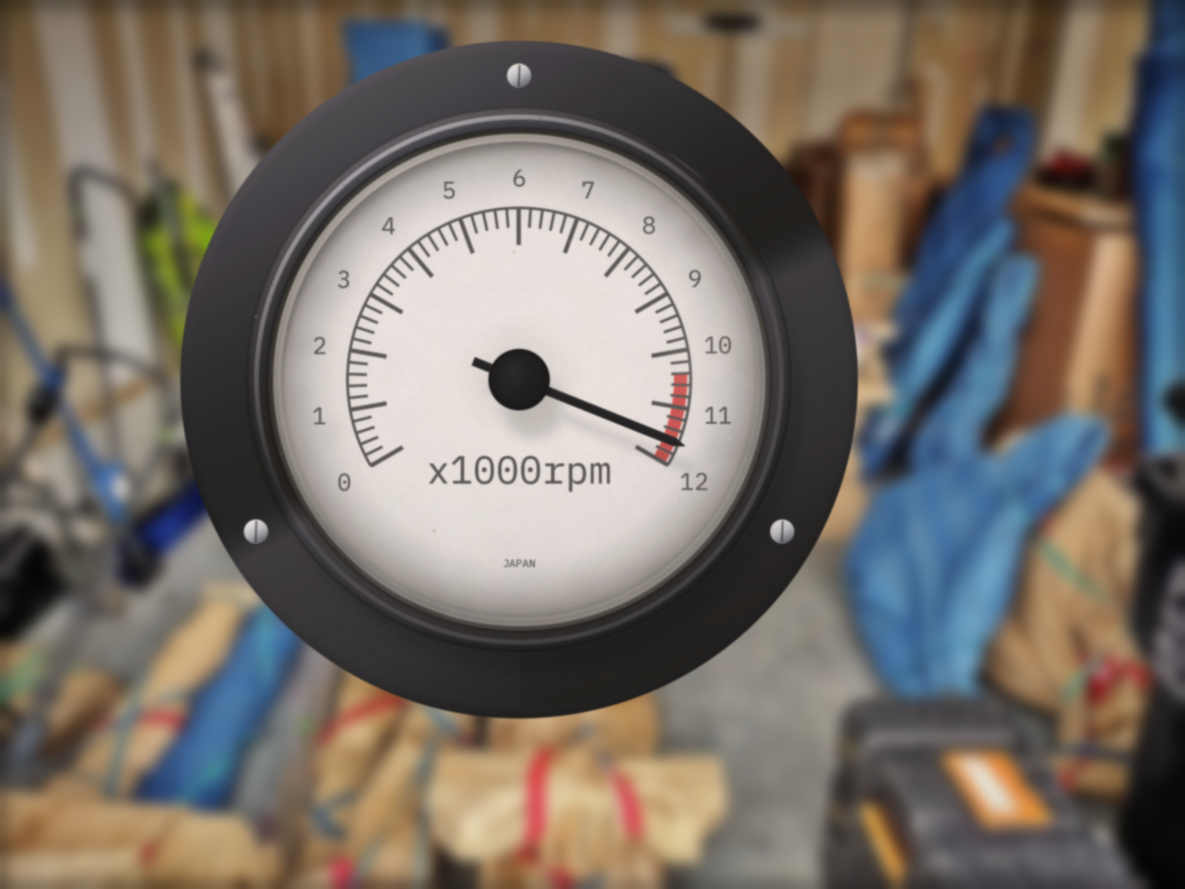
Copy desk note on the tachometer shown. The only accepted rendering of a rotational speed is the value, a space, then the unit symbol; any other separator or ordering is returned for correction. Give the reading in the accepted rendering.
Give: 11600 rpm
